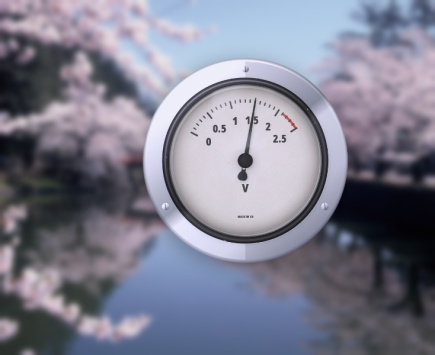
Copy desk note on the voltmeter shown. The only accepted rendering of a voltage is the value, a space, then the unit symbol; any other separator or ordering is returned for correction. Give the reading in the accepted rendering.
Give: 1.5 V
